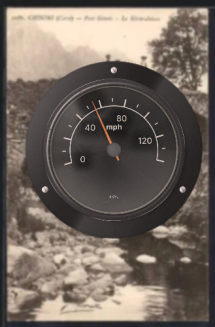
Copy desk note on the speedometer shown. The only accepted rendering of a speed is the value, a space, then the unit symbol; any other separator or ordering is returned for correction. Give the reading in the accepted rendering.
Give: 55 mph
